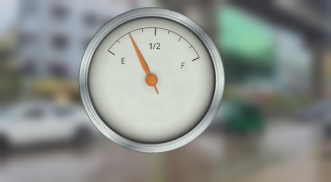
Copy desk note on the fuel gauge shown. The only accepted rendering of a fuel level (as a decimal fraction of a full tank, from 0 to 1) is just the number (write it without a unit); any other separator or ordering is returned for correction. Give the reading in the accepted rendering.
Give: 0.25
